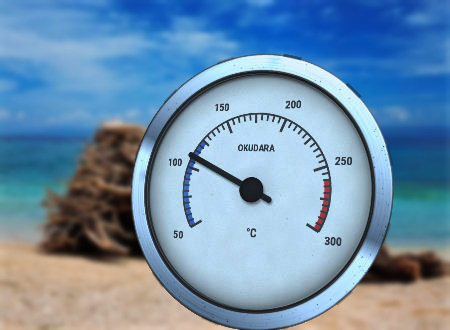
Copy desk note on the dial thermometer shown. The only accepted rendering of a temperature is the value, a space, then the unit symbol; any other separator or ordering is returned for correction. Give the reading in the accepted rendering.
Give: 110 °C
